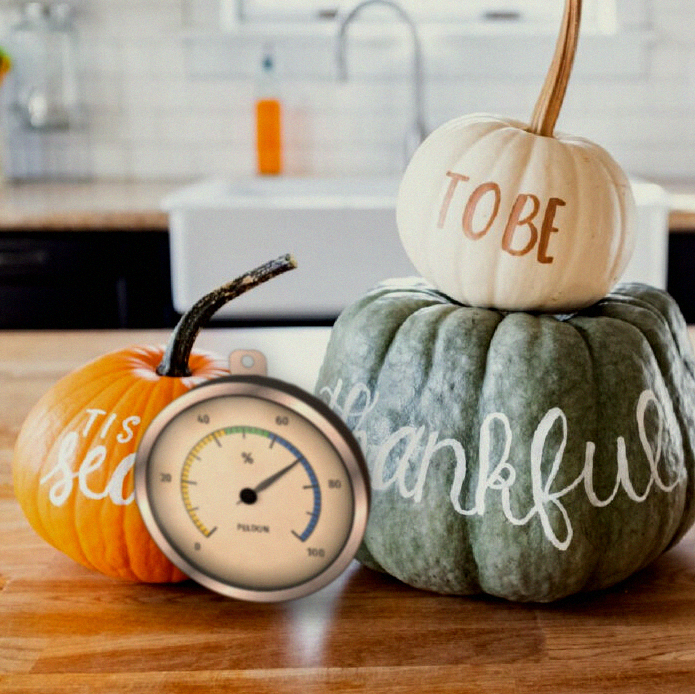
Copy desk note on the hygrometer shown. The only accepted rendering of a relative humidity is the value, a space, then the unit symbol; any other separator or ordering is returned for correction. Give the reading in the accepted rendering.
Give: 70 %
